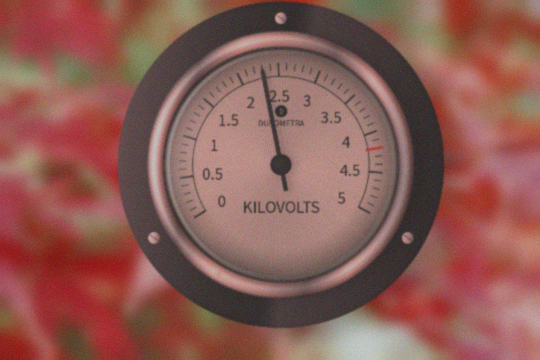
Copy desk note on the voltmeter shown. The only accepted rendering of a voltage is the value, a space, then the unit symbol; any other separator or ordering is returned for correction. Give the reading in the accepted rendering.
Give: 2.3 kV
